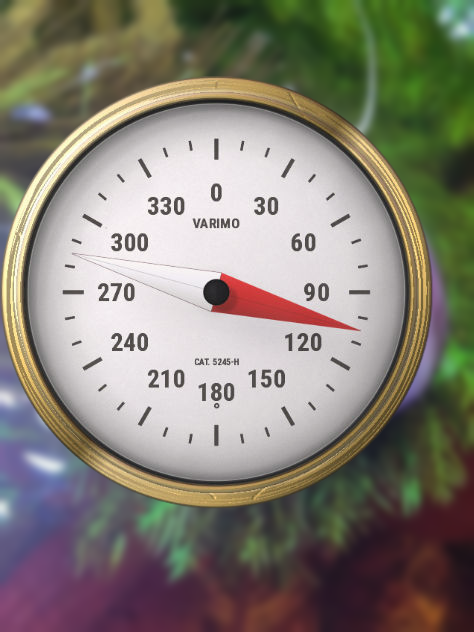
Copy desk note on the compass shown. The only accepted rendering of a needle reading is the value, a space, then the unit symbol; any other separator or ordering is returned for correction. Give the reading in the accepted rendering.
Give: 105 °
